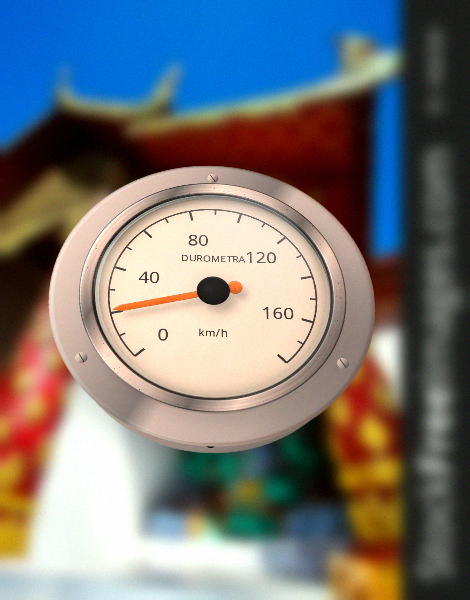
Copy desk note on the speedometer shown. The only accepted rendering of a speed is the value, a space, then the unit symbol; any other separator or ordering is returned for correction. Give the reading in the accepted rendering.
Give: 20 km/h
